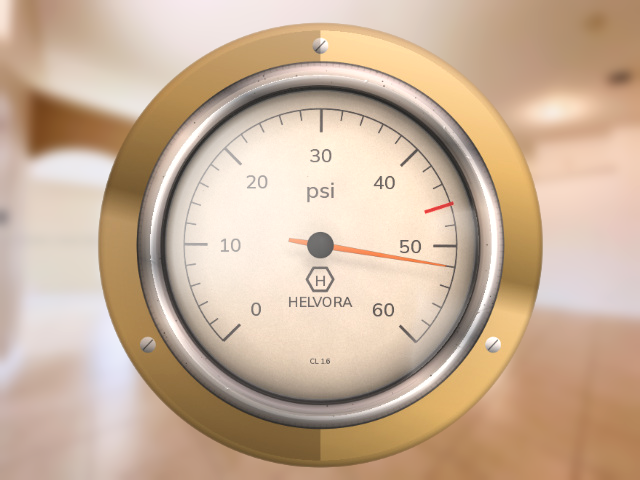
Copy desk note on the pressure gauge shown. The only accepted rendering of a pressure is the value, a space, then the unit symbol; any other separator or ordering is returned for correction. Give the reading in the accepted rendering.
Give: 52 psi
